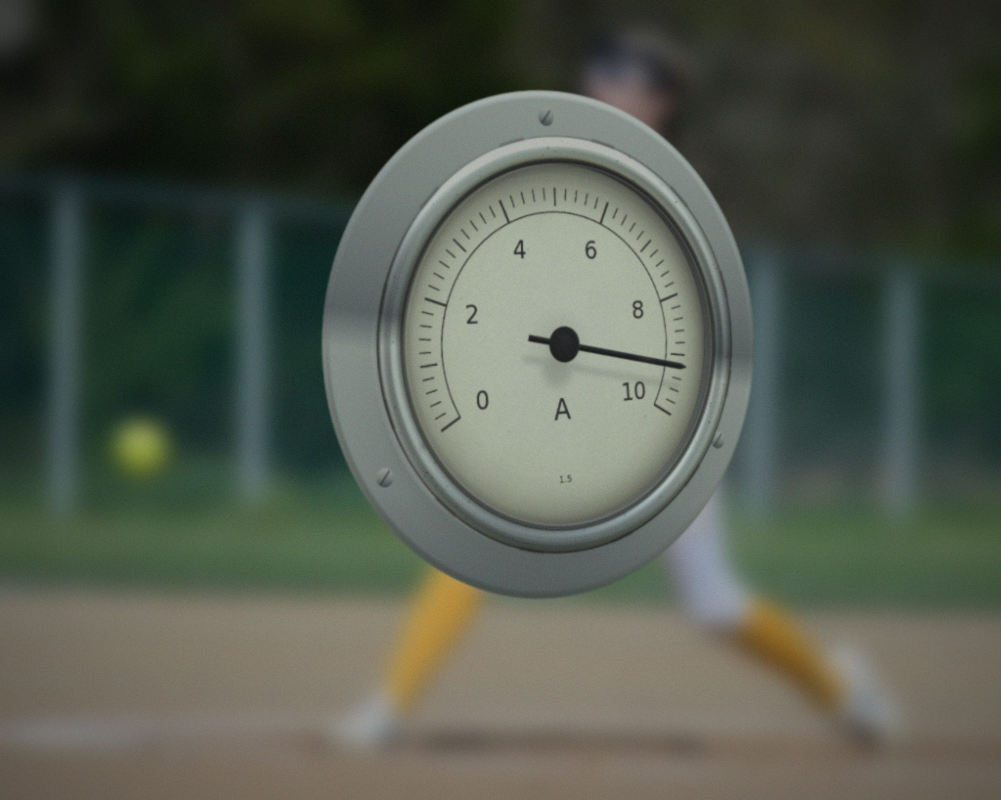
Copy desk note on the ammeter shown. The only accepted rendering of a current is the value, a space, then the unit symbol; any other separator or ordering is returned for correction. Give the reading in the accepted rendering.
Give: 9.2 A
